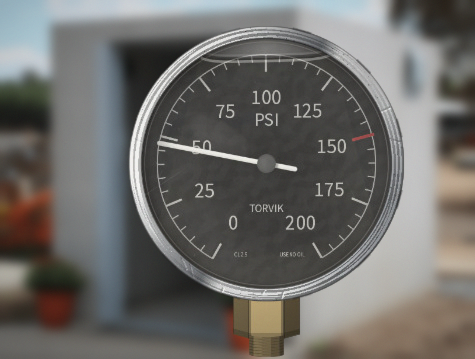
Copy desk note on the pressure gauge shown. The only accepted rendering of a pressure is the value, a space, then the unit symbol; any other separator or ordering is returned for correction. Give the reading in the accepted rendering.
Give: 47.5 psi
